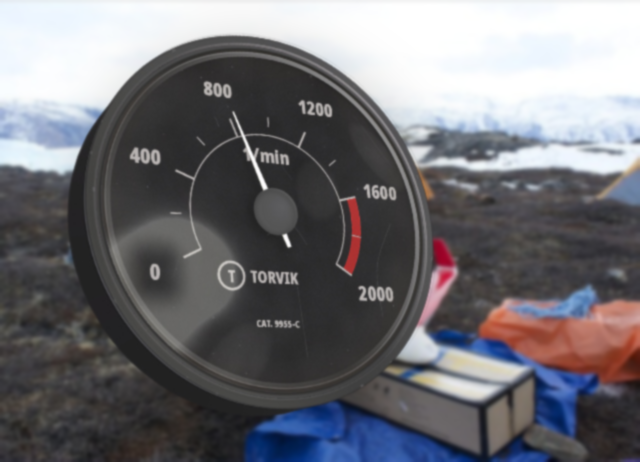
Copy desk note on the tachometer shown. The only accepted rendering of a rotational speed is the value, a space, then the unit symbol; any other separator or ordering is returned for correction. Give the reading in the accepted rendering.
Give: 800 rpm
